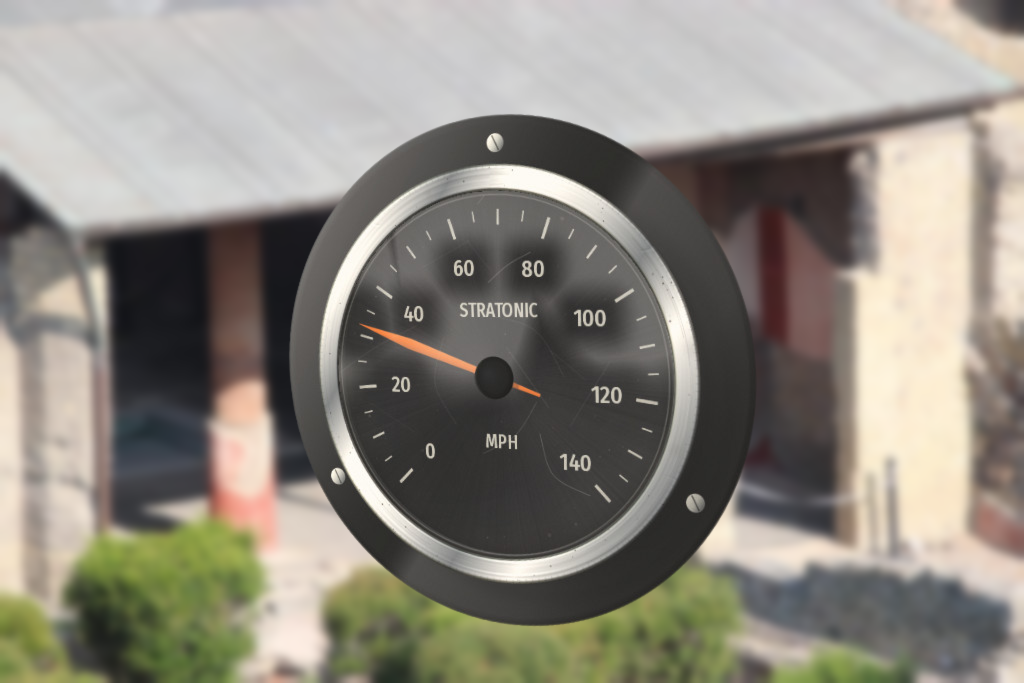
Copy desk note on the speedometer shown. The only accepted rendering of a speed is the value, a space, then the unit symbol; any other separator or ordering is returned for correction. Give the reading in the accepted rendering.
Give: 32.5 mph
